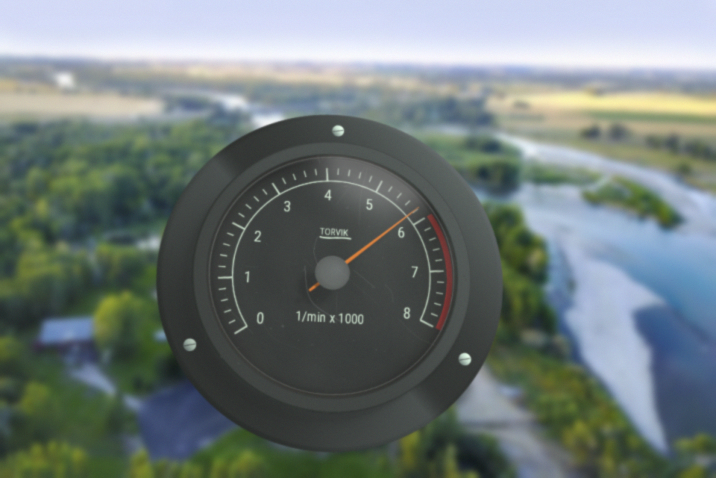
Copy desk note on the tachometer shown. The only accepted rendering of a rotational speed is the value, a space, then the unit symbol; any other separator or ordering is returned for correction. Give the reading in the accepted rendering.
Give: 5800 rpm
